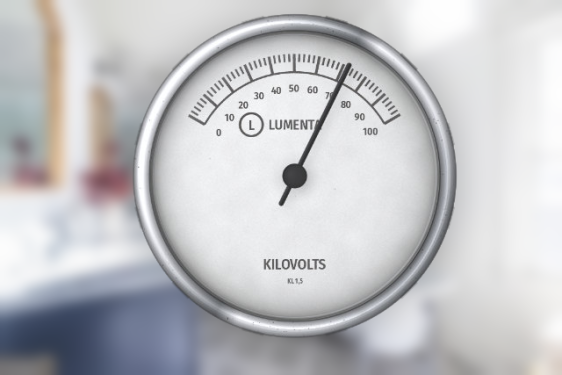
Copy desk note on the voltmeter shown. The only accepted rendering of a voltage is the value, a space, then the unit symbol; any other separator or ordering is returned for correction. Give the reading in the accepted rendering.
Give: 72 kV
